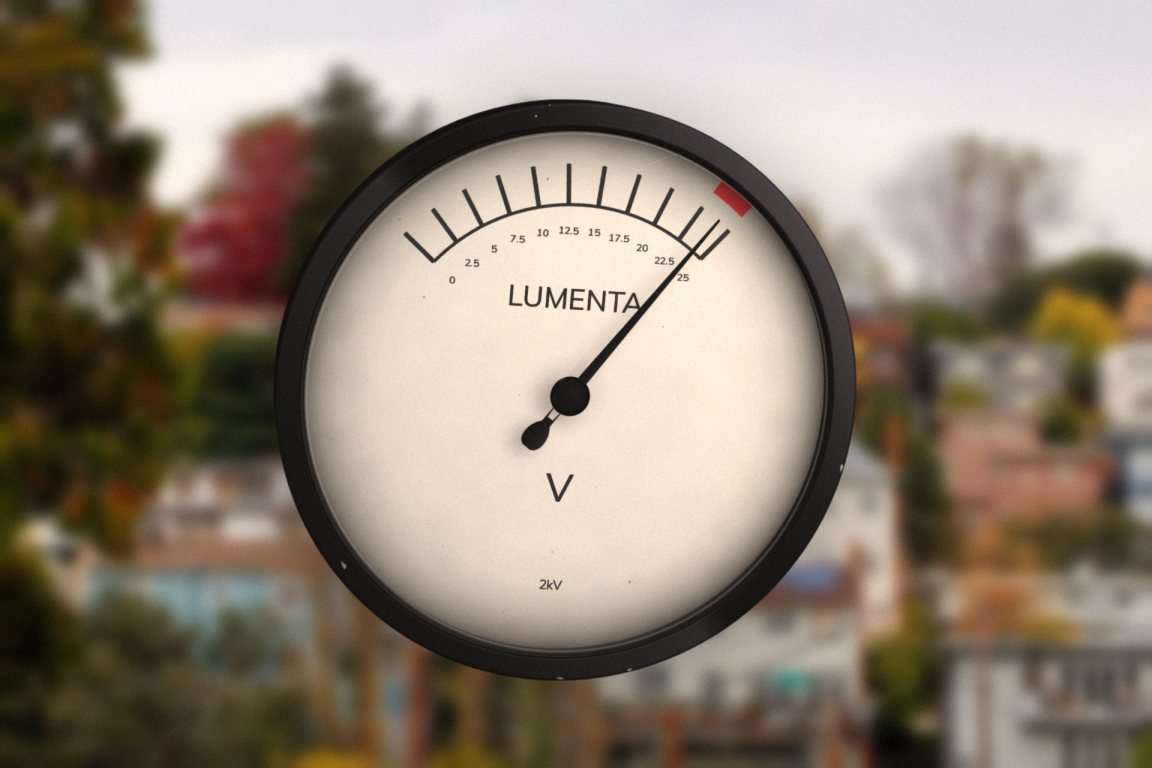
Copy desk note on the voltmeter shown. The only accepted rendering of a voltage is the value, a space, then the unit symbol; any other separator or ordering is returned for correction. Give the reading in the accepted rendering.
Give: 23.75 V
